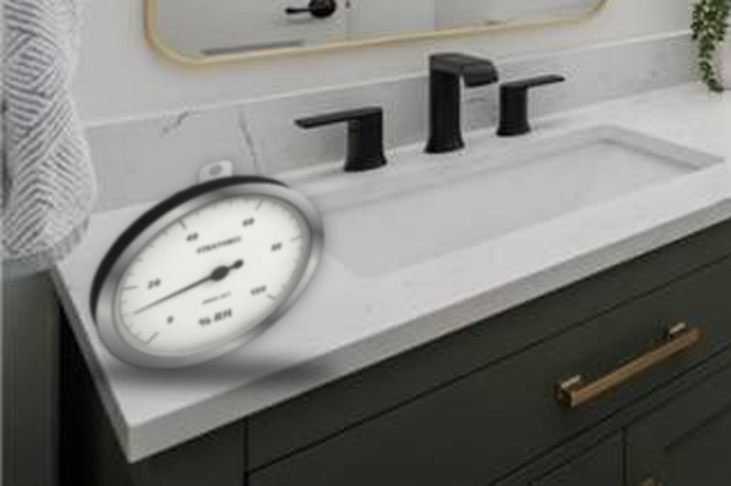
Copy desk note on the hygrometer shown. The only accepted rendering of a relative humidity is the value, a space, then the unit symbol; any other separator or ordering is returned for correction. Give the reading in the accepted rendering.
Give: 12 %
